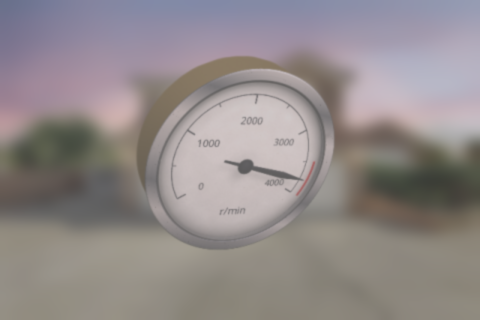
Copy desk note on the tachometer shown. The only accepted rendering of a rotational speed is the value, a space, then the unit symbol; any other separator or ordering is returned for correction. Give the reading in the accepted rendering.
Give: 3750 rpm
